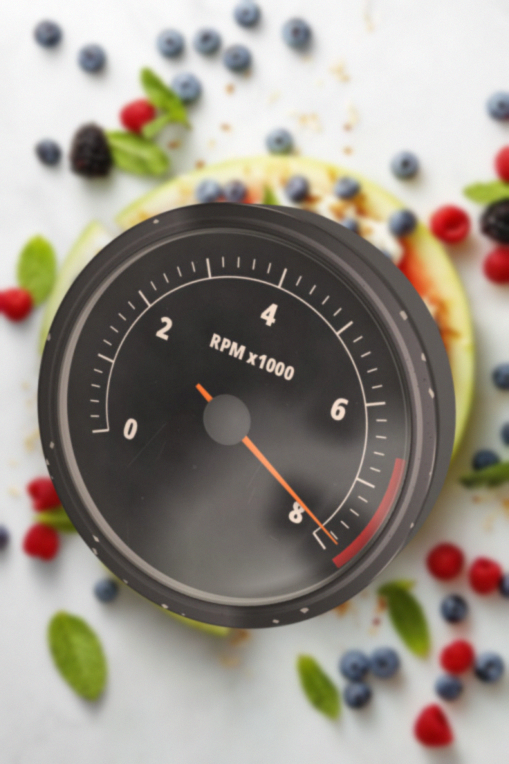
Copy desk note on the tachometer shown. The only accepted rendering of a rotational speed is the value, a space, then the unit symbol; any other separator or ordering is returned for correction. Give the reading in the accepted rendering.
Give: 7800 rpm
